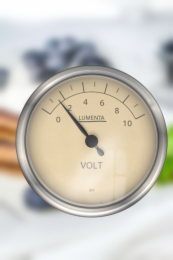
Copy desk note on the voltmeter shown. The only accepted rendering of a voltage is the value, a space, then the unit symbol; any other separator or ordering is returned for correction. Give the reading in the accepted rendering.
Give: 1.5 V
